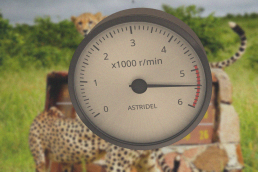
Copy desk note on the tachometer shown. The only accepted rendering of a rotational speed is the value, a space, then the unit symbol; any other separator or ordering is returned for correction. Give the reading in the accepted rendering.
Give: 5400 rpm
